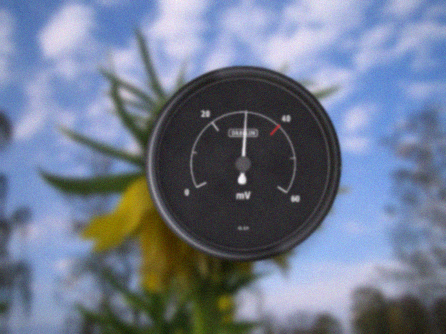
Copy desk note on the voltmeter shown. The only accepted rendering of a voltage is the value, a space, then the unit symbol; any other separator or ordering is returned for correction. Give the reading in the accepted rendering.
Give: 30 mV
